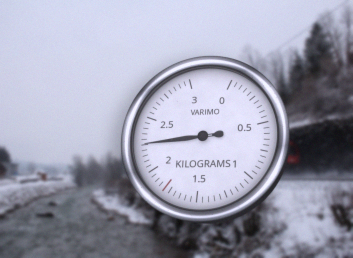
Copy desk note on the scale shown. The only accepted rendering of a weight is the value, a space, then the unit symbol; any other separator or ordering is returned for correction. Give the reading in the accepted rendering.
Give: 2.25 kg
